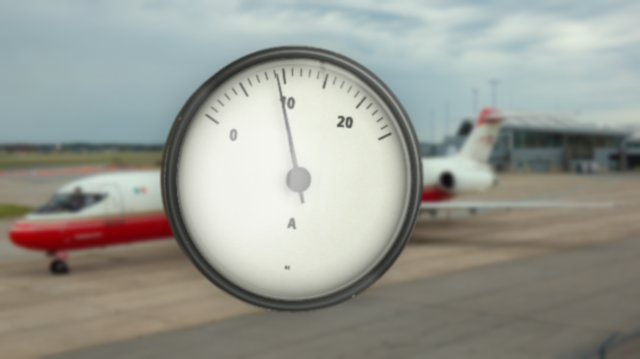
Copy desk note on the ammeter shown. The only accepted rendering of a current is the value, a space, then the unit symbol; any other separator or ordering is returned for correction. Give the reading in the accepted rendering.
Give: 9 A
